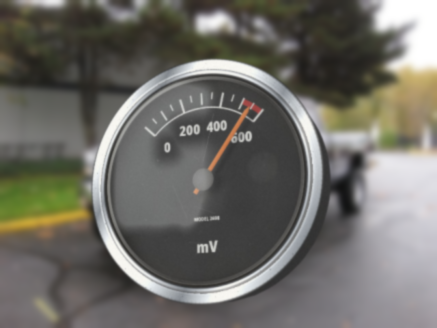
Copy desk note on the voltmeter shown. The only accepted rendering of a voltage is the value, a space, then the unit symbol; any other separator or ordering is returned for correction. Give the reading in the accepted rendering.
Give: 550 mV
